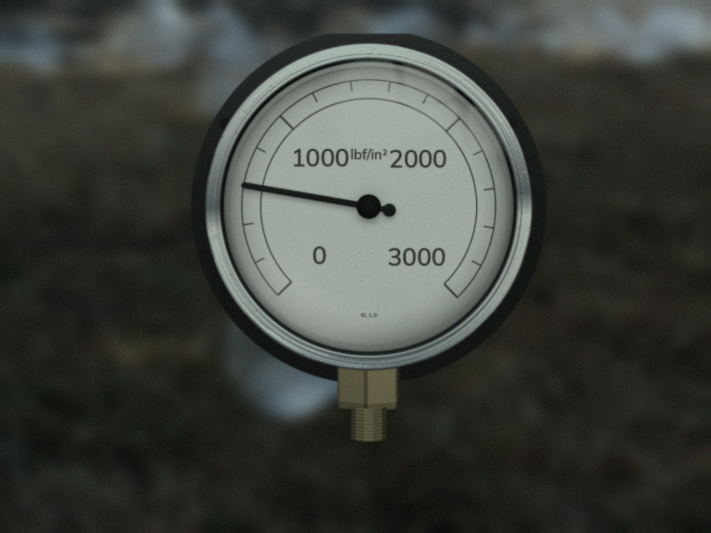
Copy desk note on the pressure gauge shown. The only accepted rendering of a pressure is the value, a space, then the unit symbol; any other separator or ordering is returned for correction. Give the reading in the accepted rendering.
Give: 600 psi
